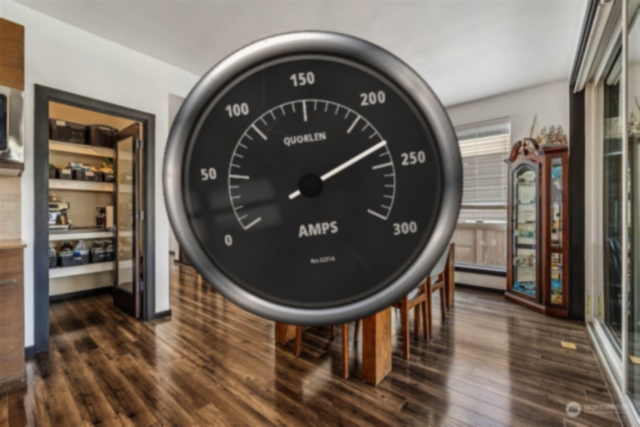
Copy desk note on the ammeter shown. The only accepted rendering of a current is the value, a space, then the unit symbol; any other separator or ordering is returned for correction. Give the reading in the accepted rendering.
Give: 230 A
